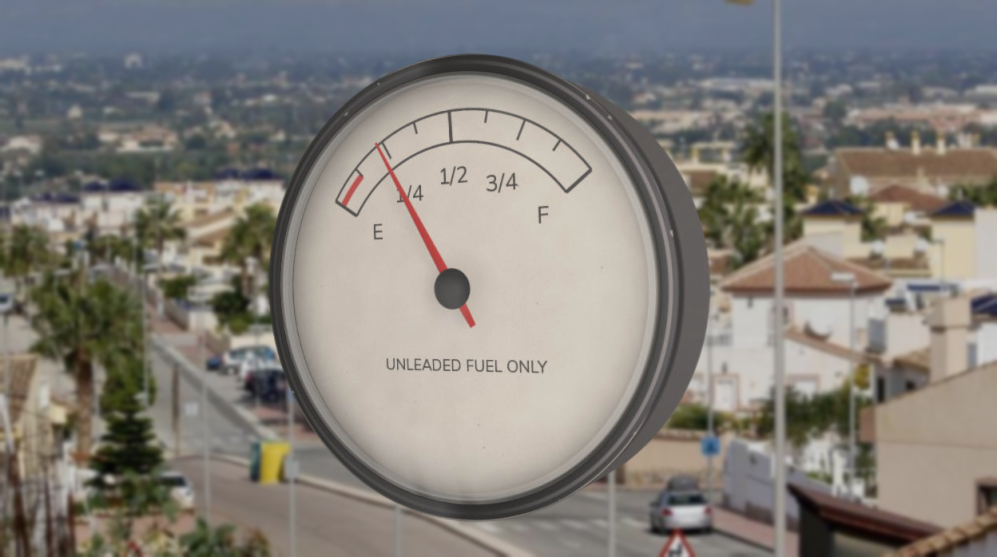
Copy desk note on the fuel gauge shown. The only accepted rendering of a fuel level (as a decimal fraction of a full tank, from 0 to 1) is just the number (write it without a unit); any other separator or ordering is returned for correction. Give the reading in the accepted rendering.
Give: 0.25
